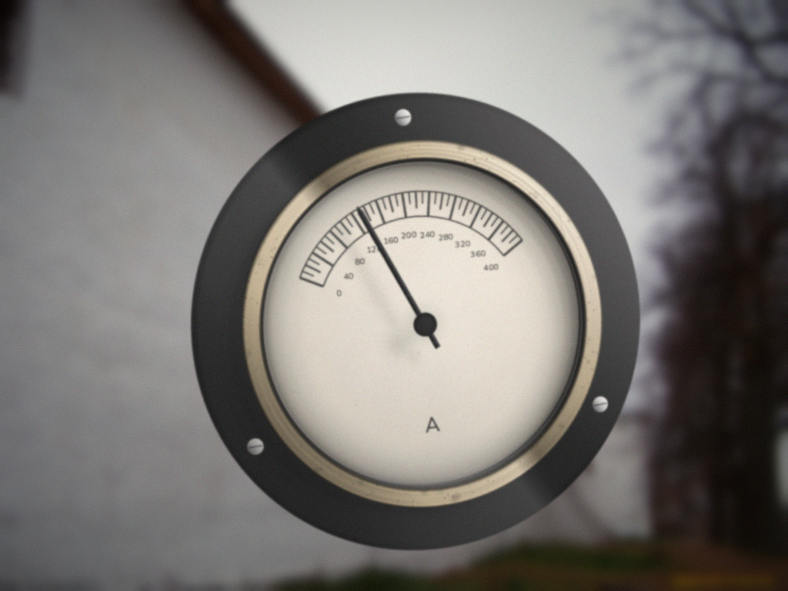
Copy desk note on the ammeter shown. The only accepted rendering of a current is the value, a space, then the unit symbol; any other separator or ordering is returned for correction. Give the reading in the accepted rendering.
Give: 130 A
